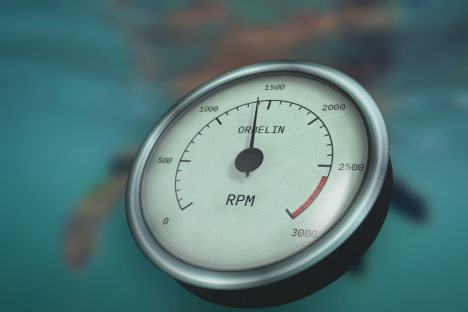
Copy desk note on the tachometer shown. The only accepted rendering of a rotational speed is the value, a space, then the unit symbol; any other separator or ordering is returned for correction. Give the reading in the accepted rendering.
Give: 1400 rpm
